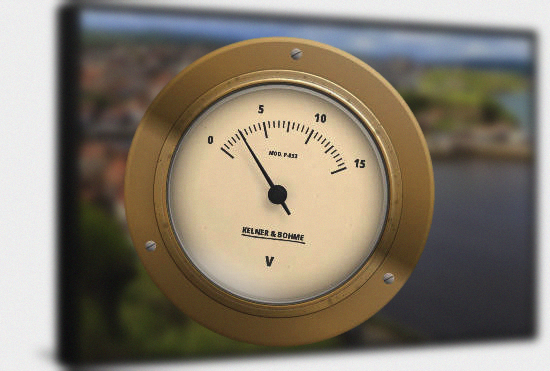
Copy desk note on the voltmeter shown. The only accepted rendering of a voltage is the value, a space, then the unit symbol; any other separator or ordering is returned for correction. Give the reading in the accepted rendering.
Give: 2.5 V
